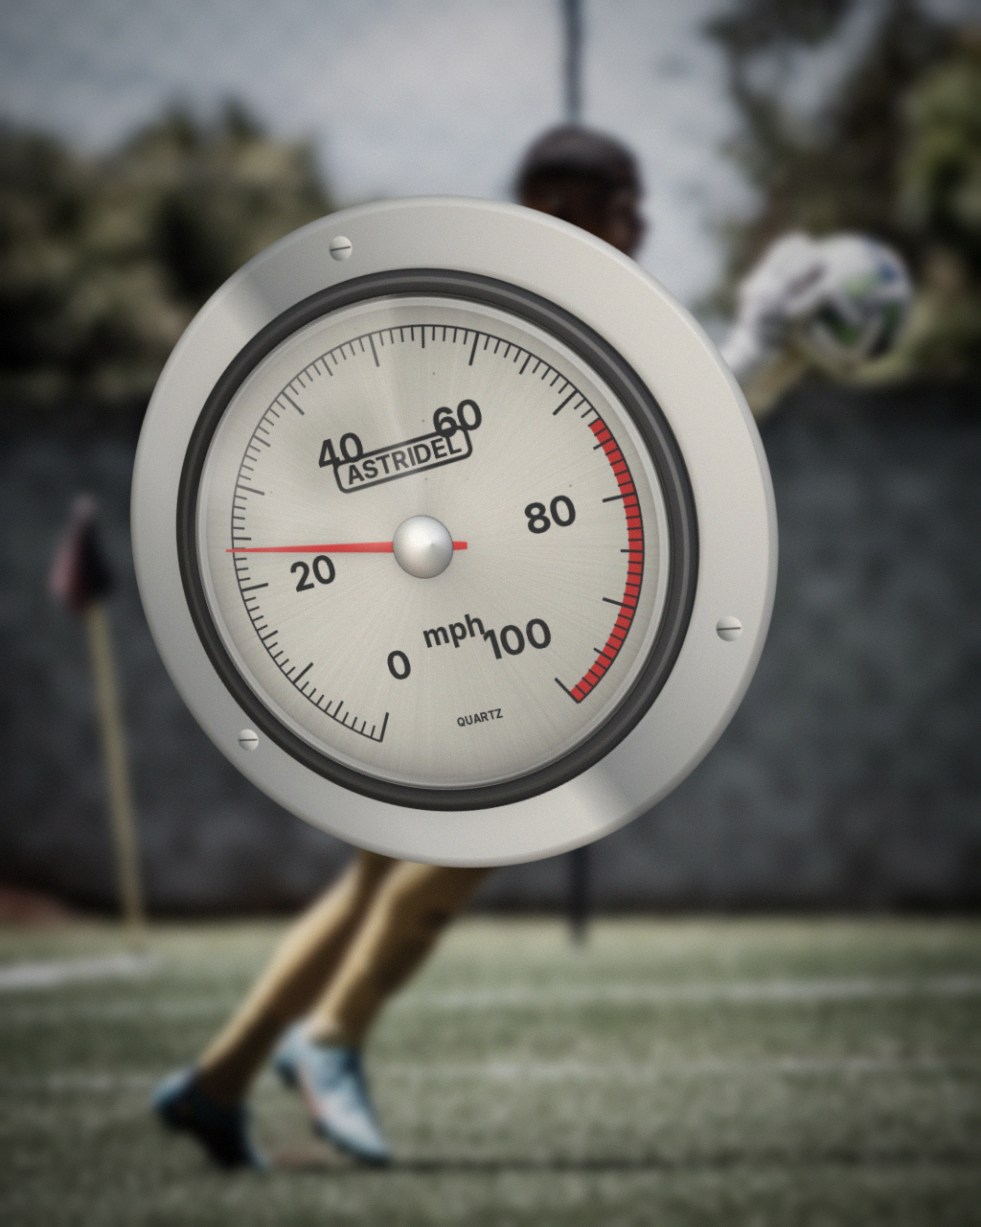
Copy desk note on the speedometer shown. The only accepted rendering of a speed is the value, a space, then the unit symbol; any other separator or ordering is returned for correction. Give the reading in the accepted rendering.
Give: 24 mph
